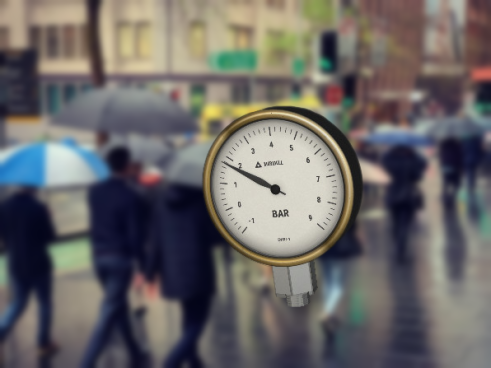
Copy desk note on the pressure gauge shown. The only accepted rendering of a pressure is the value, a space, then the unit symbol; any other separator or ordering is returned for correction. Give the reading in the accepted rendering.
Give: 1.8 bar
